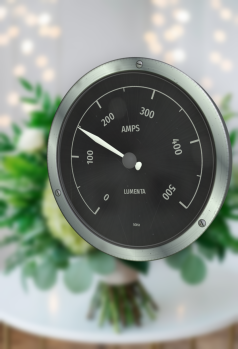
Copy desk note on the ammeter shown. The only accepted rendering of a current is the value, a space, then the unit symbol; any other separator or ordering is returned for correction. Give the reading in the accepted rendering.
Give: 150 A
